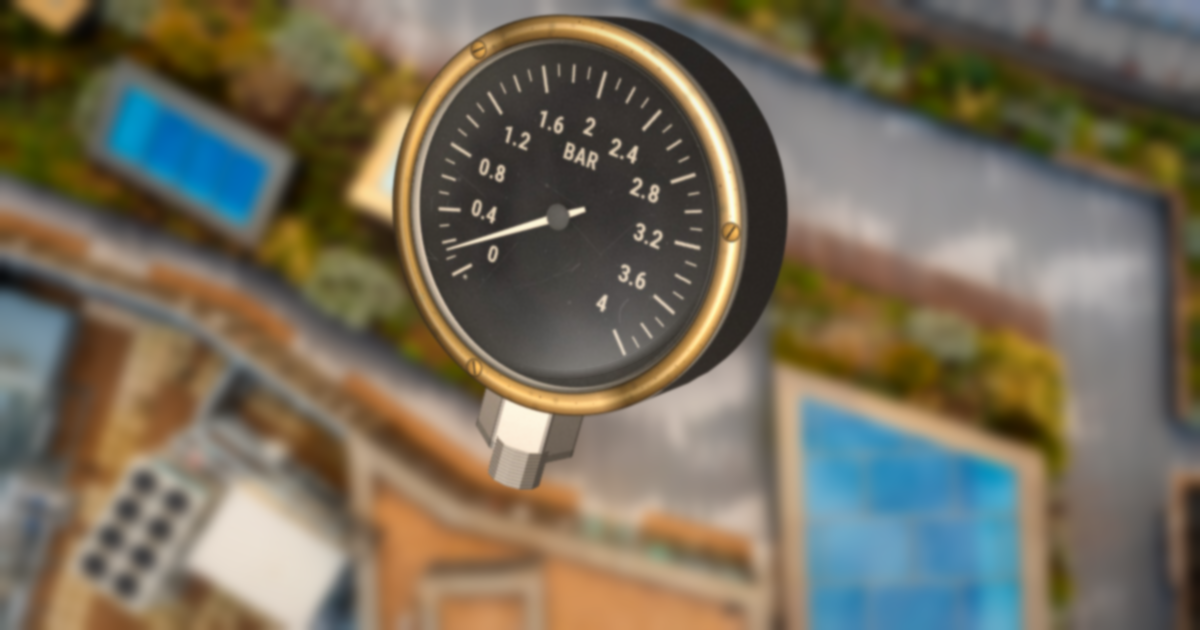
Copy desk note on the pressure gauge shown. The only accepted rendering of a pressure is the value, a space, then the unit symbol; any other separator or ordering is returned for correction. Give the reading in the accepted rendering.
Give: 0.15 bar
